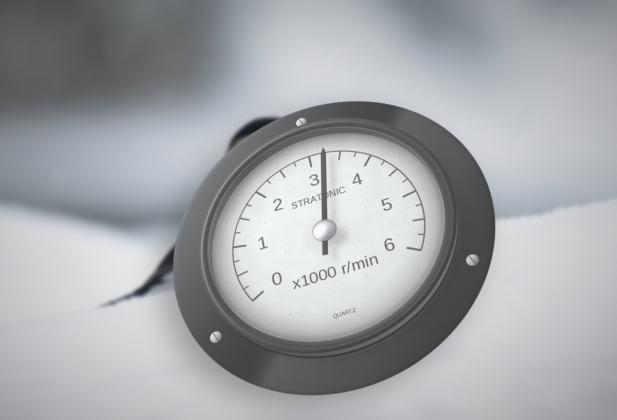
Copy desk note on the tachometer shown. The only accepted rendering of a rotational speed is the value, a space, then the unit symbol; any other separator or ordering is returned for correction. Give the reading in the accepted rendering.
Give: 3250 rpm
